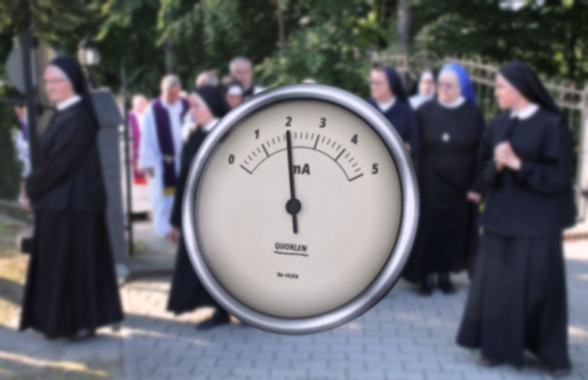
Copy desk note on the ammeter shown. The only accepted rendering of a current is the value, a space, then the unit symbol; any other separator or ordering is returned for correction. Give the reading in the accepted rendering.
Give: 2 mA
